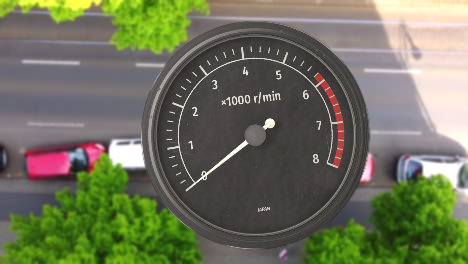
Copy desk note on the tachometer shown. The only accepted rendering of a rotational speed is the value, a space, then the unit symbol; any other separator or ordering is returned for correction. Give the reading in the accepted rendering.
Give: 0 rpm
